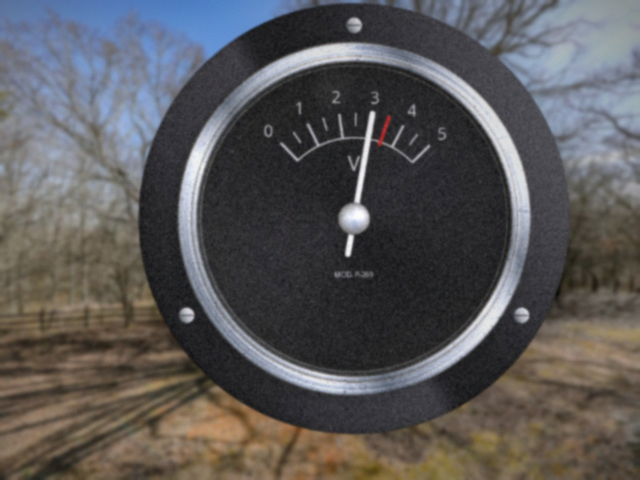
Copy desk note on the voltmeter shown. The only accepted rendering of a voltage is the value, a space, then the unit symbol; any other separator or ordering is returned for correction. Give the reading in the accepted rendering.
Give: 3 V
